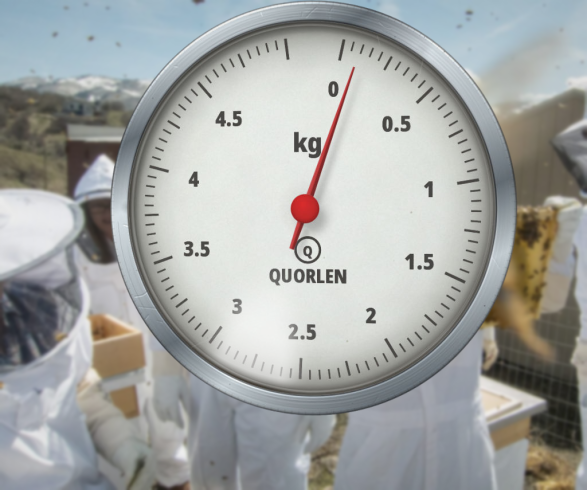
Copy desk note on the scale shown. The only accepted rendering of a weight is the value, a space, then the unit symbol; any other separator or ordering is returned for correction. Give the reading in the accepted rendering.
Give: 0.1 kg
